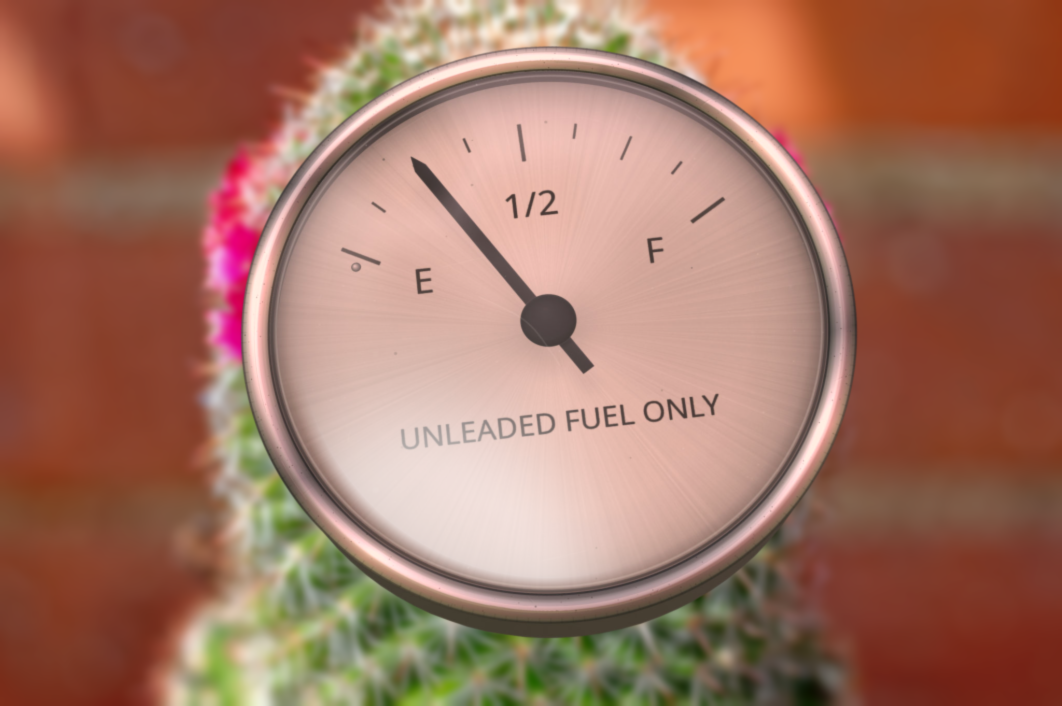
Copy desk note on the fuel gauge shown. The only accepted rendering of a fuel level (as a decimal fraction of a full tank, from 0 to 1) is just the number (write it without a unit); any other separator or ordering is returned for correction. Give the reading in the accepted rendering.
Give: 0.25
